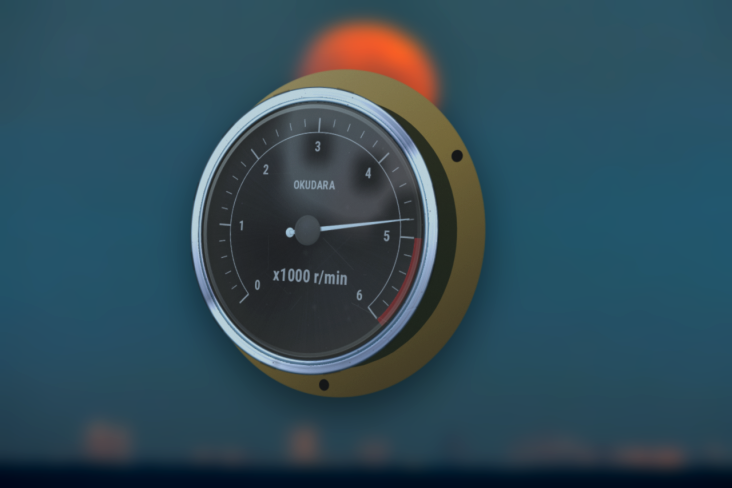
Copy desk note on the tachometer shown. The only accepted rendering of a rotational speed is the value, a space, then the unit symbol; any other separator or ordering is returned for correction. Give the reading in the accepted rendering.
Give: 4800 rpm
